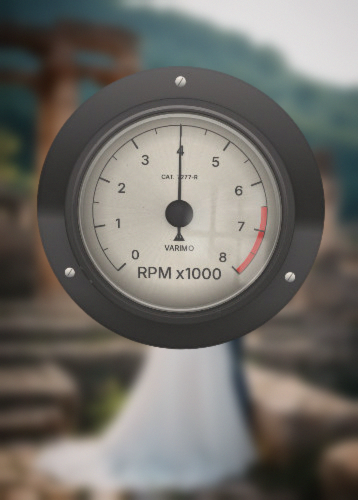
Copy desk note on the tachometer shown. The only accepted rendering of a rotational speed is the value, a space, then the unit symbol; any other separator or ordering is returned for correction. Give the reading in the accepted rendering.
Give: 4000 rpm
